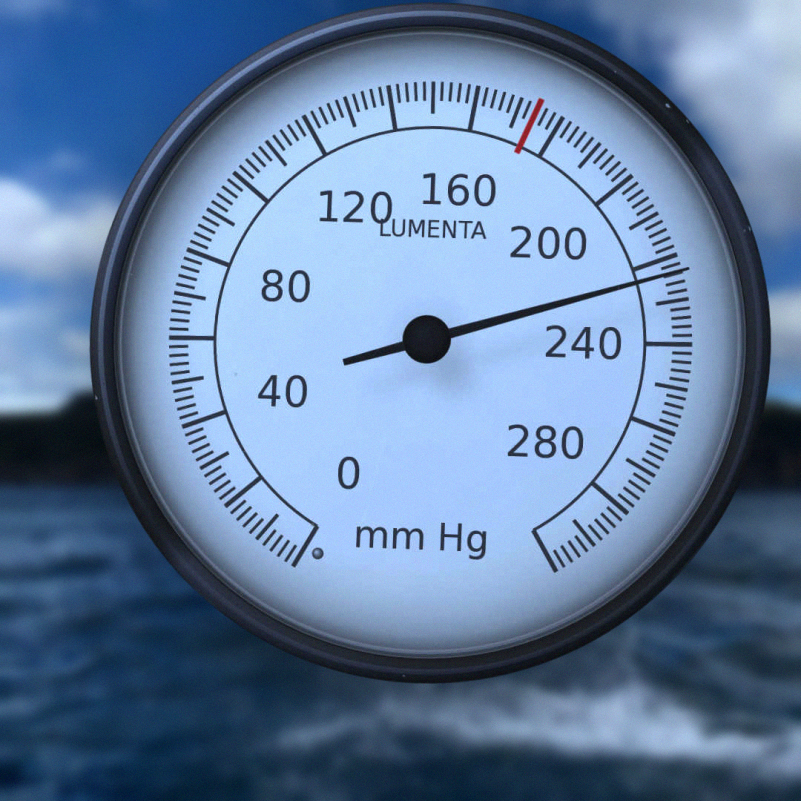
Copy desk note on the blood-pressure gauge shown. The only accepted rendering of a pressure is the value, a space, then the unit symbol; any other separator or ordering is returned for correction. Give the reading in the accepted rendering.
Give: 224 mmHg
